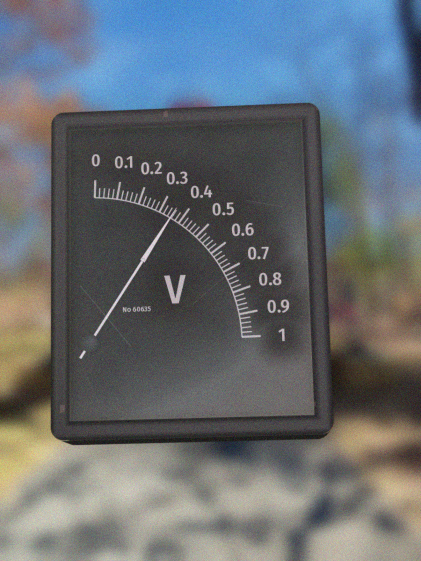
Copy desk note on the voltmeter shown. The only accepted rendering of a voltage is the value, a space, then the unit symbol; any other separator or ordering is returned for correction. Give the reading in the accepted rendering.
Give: 0.36 V
